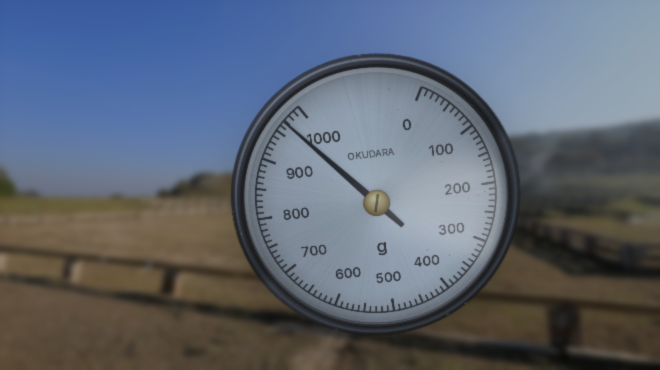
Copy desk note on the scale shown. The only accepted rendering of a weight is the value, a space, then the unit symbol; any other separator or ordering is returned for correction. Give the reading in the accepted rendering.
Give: 970 g
